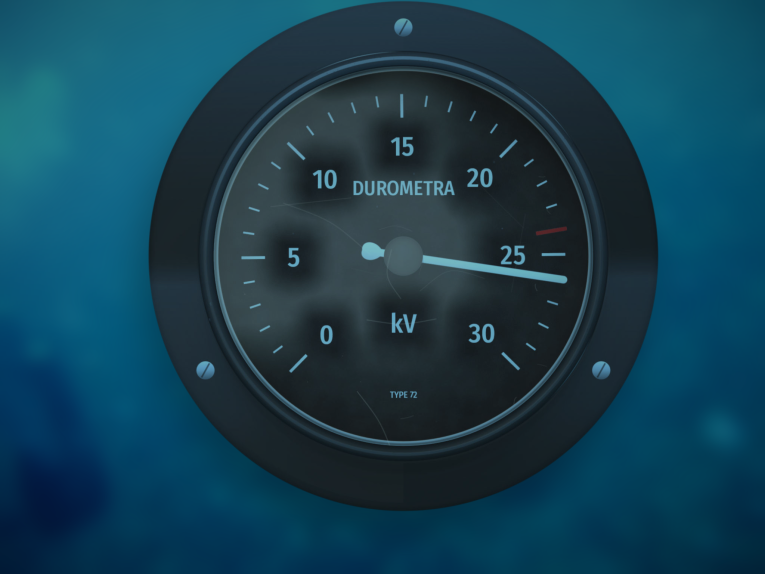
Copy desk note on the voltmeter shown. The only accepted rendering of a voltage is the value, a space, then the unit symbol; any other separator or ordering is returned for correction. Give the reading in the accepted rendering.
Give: 26 kV
